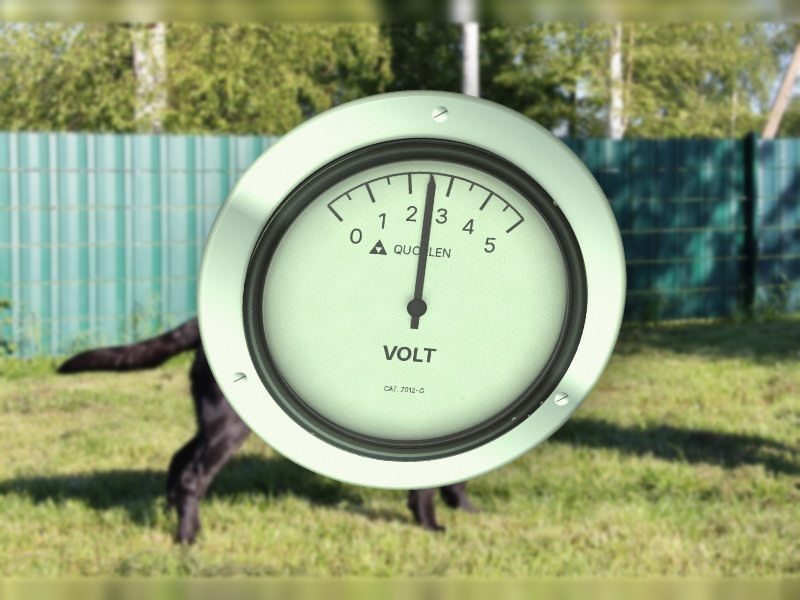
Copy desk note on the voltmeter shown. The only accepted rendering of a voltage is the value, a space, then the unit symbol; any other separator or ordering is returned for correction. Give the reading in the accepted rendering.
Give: 2.5 V
